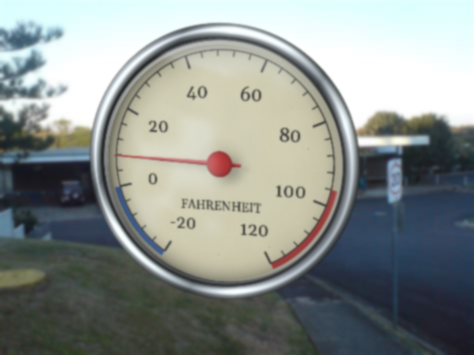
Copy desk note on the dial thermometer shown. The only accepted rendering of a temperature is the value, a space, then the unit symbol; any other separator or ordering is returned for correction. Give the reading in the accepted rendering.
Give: 8 °F
